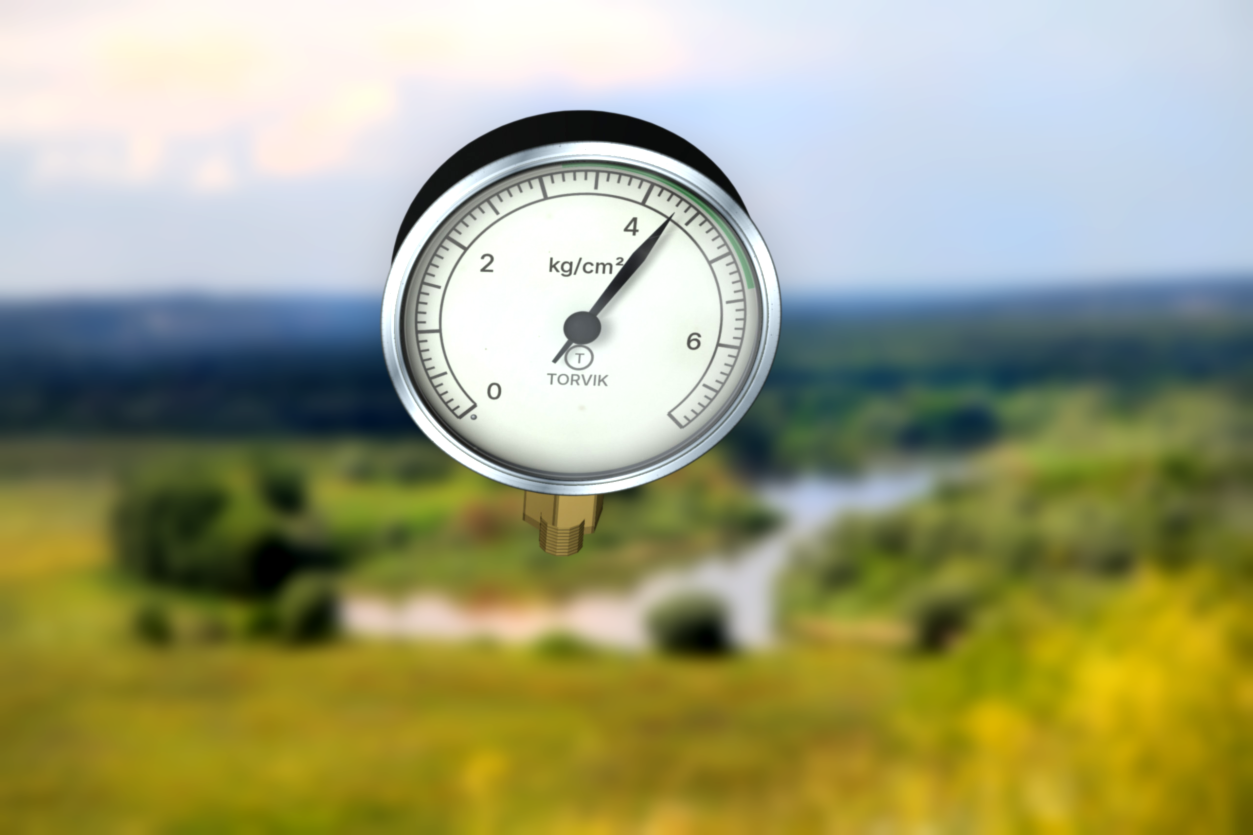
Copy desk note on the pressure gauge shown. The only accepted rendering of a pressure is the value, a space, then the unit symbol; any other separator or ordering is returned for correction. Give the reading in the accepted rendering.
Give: 4.3 kg/cm²
